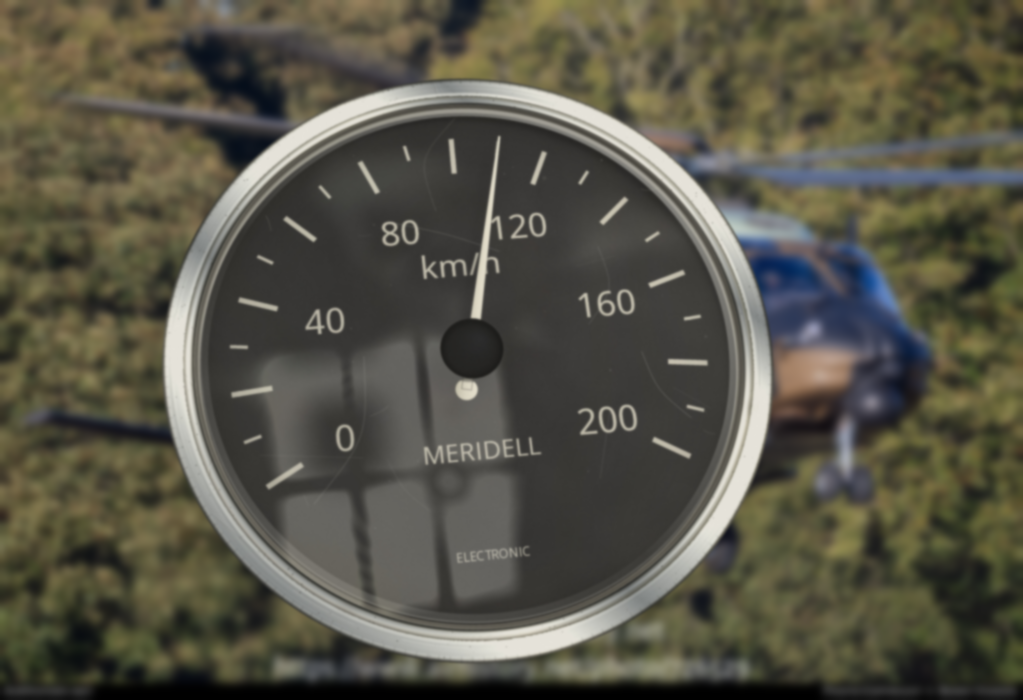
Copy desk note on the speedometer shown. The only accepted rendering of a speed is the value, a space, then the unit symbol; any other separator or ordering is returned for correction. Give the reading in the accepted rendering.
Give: 110 km/h
